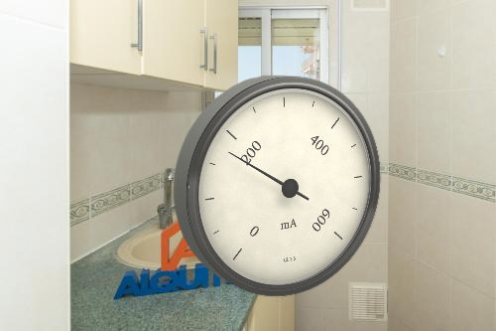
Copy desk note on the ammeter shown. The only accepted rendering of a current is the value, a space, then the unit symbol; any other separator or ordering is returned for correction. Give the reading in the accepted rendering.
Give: 175 mA
